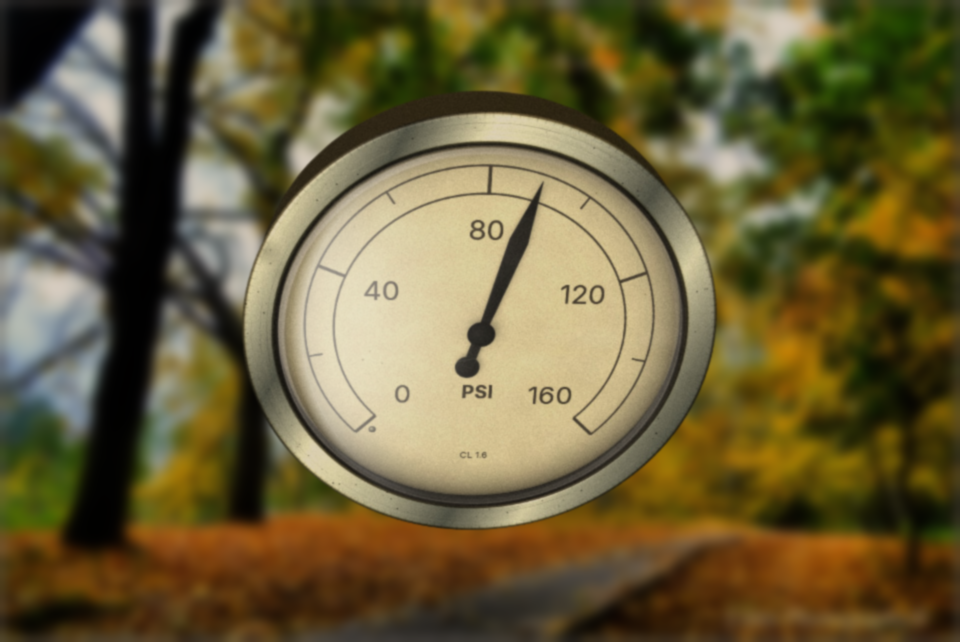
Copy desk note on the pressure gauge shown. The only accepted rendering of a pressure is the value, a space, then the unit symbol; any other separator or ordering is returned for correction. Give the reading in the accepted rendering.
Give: 90 psi
